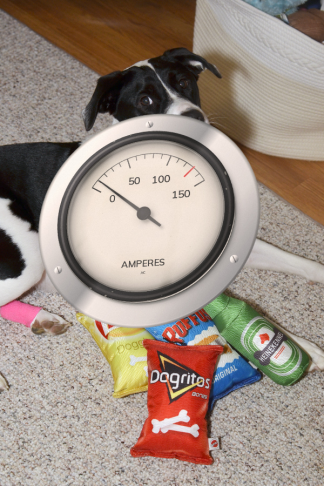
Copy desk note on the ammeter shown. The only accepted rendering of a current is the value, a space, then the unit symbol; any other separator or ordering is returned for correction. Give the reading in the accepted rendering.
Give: 10 A
